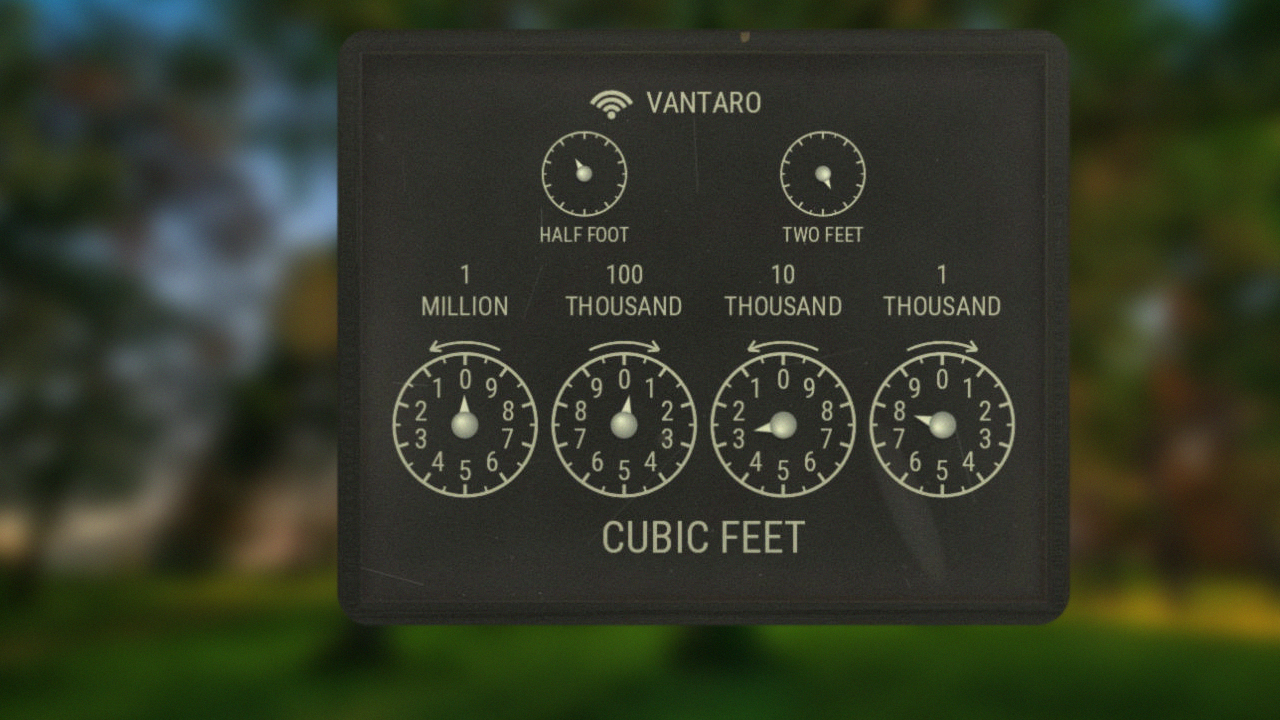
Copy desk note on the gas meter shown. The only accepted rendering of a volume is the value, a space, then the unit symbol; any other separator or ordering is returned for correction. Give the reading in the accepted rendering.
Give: 2800 ft³
